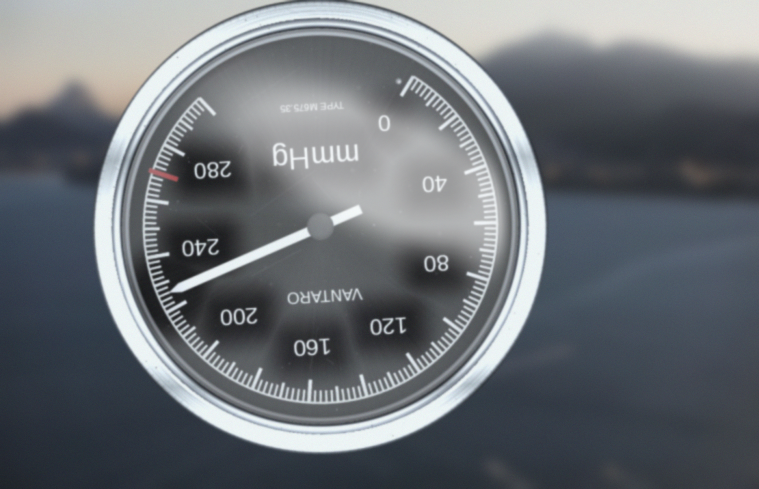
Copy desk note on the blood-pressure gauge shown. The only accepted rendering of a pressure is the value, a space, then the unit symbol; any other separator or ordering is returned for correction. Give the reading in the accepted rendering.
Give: 226 mmHg
